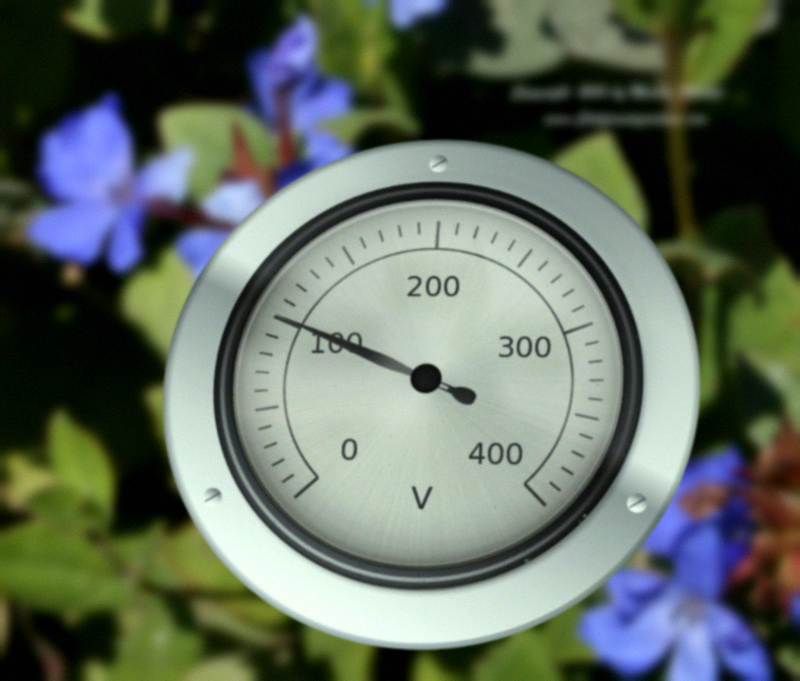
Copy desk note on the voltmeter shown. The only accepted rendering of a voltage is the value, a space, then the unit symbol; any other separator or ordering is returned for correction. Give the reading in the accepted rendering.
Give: 100 V
